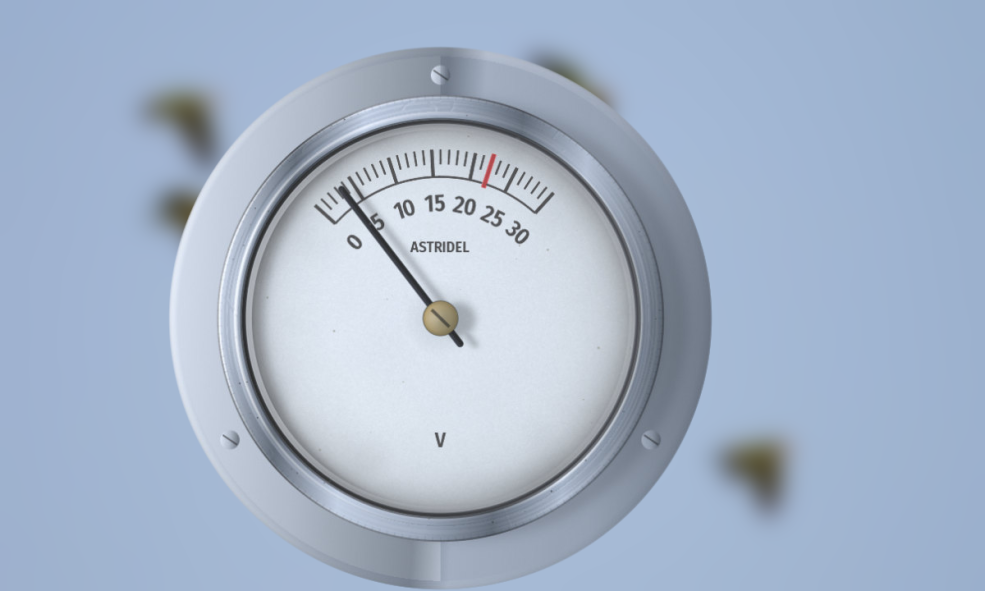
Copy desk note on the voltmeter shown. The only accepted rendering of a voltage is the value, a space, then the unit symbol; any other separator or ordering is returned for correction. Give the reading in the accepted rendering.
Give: 3.5 V
